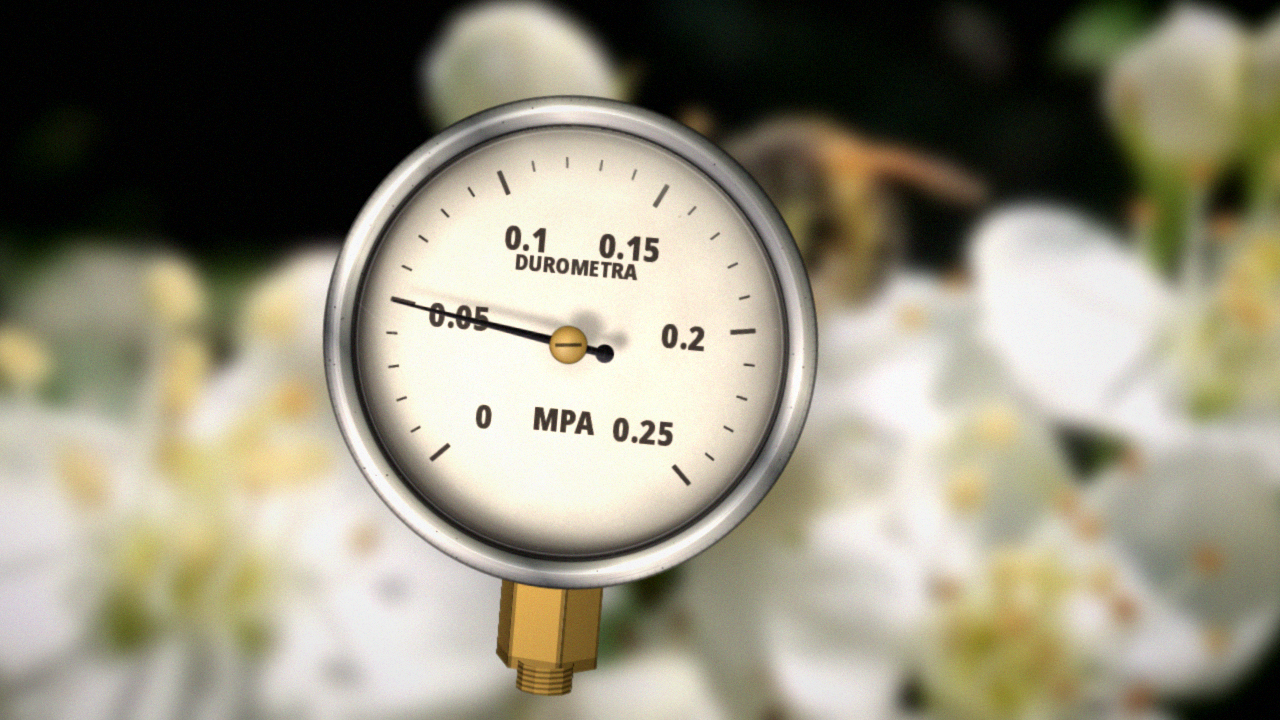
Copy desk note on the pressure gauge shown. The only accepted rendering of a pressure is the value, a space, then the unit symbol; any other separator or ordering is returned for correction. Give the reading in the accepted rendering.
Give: 0.05 MPa
